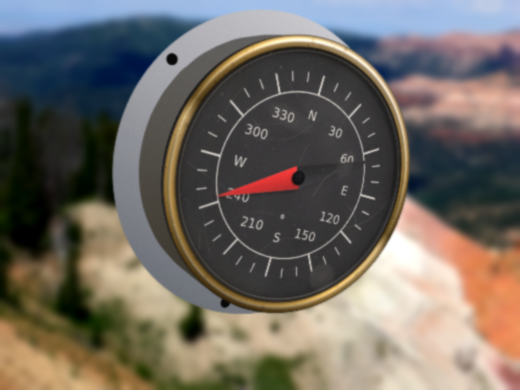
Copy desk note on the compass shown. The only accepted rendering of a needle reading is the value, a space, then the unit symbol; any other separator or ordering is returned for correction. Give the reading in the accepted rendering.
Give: 245 °
